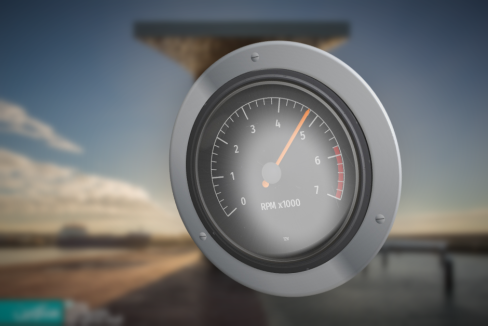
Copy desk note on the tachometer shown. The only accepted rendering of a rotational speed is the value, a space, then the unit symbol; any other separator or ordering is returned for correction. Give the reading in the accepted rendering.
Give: 4800 rpm
